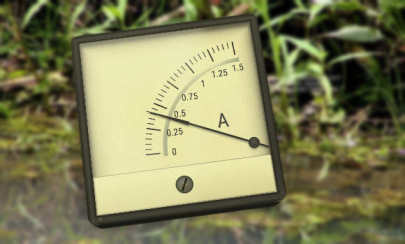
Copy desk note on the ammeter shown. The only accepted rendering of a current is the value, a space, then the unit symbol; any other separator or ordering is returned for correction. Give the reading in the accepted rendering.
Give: 0.4 A
